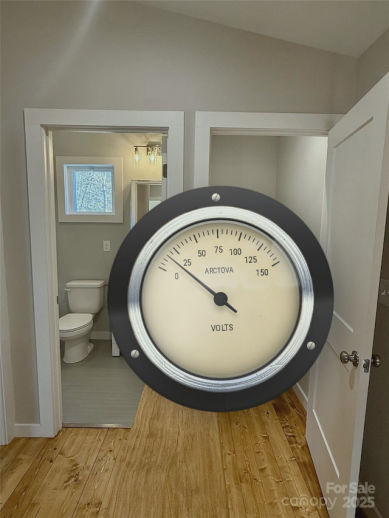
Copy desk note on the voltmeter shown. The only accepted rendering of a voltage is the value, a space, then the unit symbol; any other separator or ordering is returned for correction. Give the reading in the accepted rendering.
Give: 15 V
